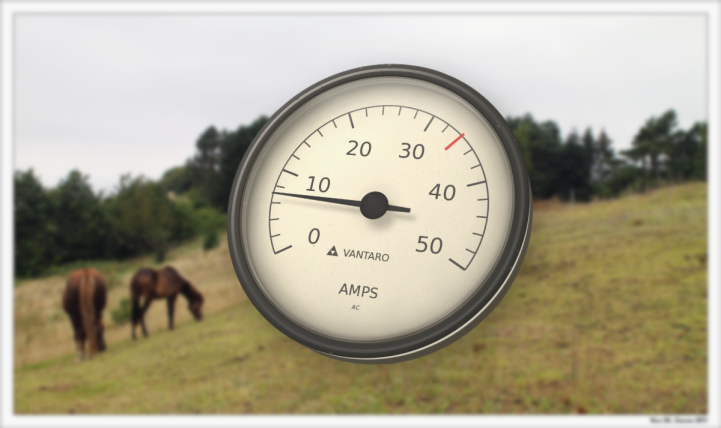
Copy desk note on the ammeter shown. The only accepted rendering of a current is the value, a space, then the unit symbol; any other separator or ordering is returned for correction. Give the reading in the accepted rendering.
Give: 7 A
